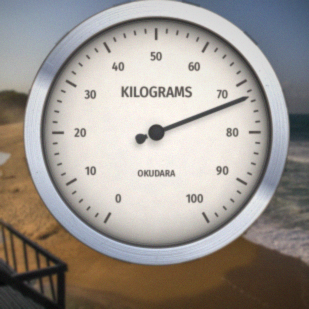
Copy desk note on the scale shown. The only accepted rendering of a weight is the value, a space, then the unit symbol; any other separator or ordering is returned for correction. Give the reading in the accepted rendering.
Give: 73 kg
